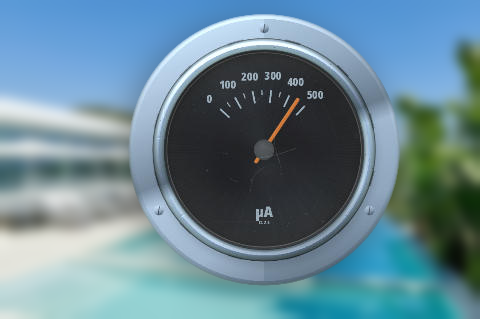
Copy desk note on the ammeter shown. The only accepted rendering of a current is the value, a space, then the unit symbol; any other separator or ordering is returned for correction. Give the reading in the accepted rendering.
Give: 450 µA
